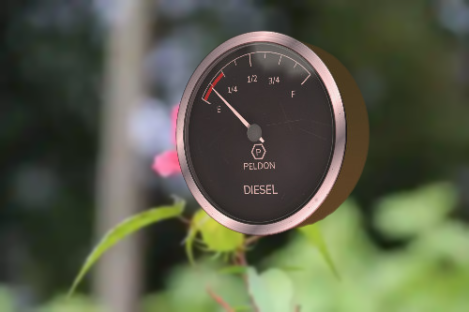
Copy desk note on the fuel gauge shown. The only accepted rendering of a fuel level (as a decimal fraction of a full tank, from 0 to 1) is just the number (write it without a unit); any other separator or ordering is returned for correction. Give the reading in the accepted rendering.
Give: 0.125
